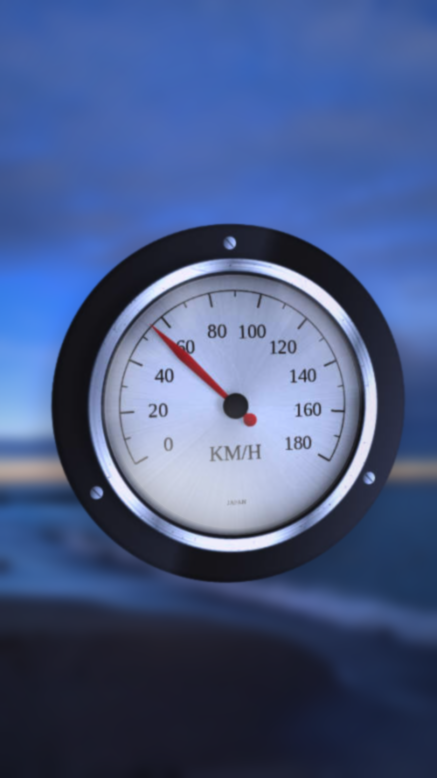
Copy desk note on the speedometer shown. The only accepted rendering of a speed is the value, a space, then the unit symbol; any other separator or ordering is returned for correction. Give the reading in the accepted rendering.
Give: 55 km/h
